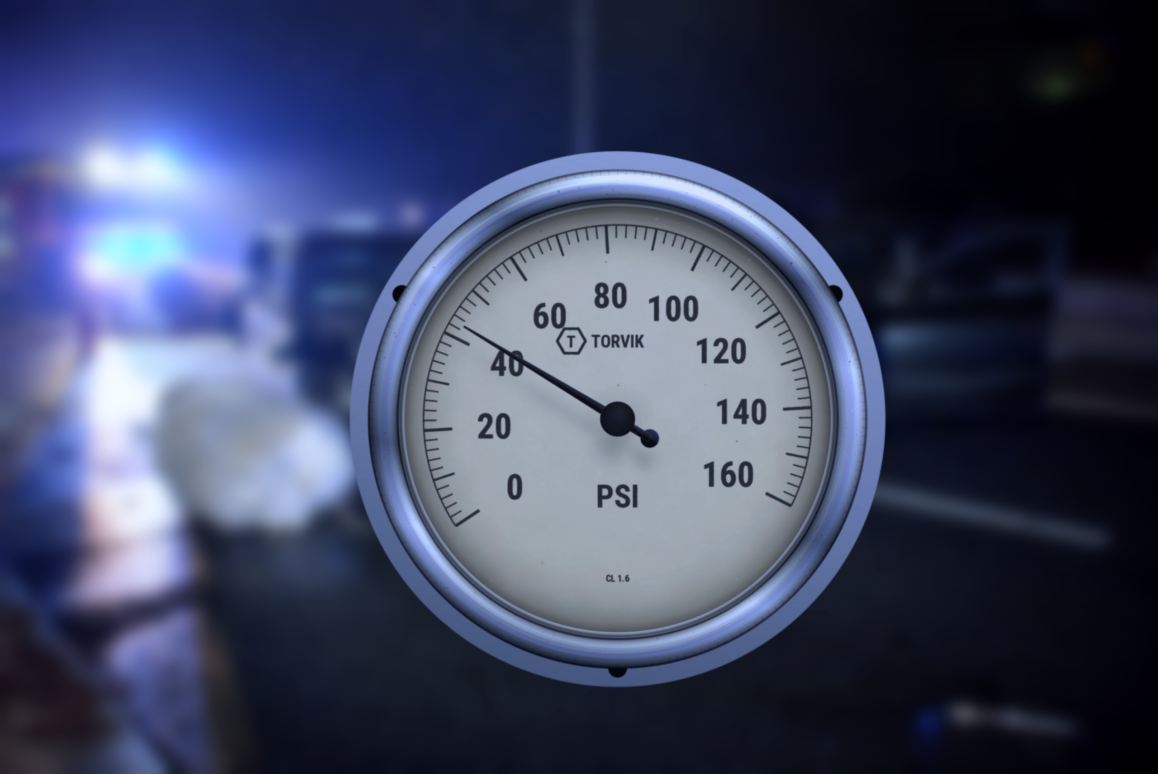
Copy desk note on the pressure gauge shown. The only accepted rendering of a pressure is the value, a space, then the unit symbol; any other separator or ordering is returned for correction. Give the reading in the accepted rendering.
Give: 43 psi
